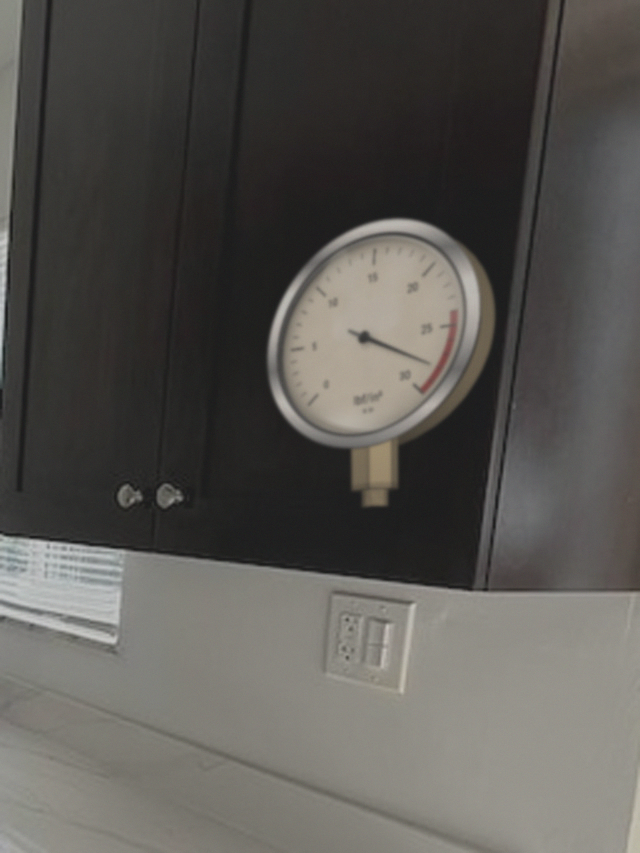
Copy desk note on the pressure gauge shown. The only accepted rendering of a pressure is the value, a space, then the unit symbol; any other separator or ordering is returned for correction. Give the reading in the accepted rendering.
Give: 28 psi
